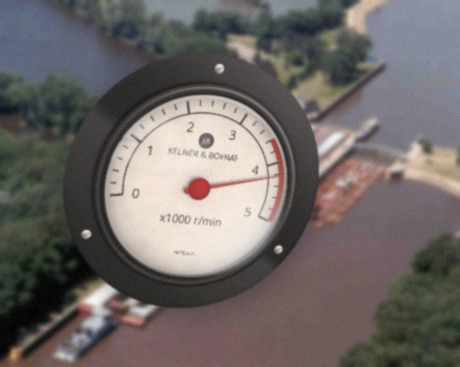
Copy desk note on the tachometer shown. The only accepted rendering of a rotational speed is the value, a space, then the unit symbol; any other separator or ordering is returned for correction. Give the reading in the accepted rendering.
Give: 4200 rpm
